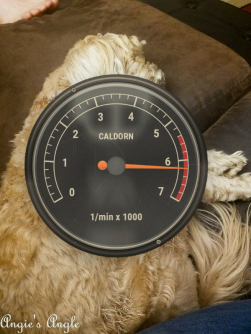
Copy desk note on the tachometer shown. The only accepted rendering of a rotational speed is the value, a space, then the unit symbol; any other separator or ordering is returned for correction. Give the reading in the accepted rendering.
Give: 6200 rpm
